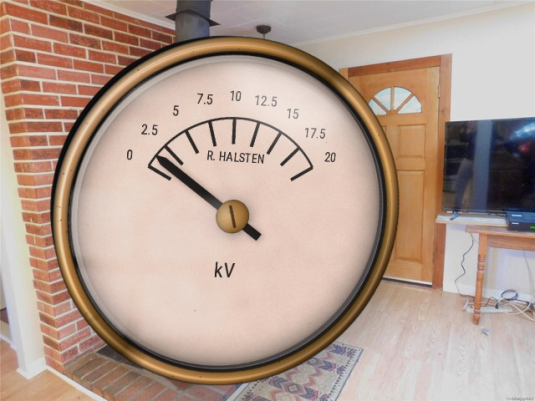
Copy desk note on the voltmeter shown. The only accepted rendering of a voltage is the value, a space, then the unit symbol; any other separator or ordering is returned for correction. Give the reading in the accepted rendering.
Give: 1.25 kV
